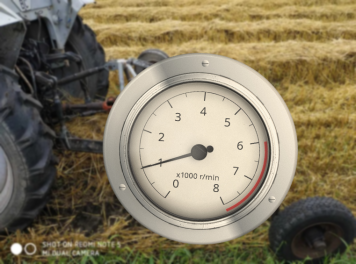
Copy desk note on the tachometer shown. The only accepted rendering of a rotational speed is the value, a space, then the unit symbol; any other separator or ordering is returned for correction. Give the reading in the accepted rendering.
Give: 1000 rpm
